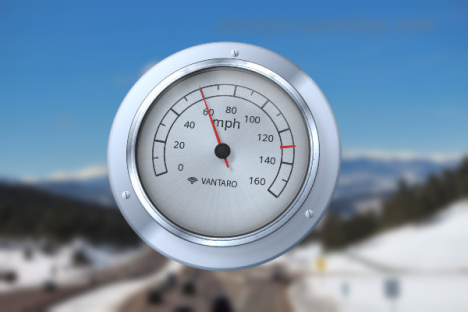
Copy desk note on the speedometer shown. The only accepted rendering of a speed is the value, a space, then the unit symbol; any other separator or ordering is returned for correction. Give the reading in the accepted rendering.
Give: 60 mph
